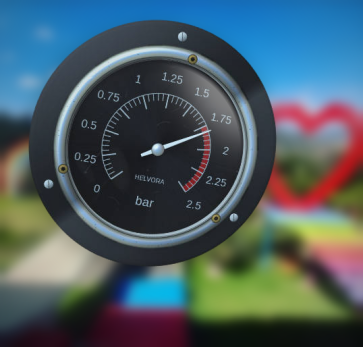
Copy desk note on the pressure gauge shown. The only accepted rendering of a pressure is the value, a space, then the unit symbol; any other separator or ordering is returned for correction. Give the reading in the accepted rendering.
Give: 1.8 bar
